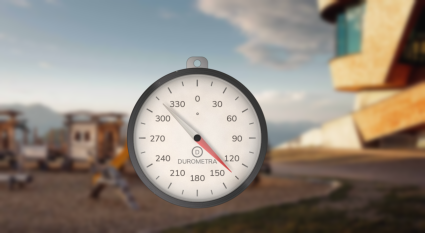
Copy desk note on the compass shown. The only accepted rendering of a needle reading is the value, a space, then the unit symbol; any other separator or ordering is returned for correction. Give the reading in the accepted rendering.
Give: 135 °
